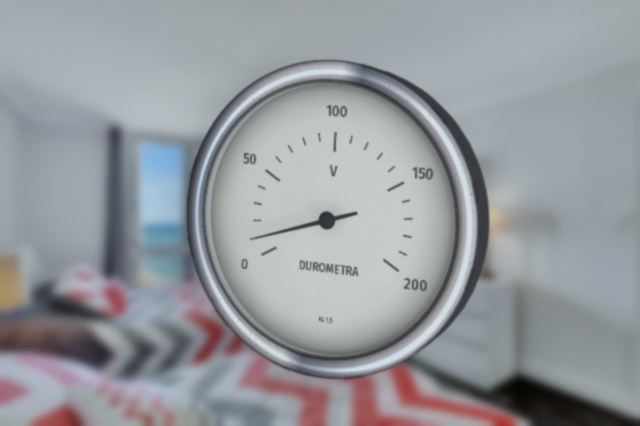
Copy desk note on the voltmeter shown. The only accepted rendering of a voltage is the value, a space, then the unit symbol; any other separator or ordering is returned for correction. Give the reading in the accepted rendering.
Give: 10 V
